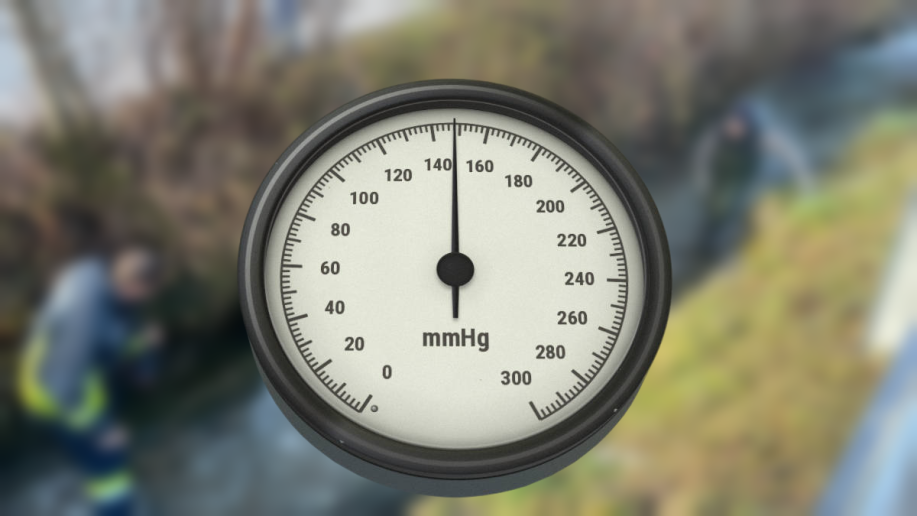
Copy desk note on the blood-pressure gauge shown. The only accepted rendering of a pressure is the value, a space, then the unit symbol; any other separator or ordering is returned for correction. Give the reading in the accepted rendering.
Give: 148 mmHg
